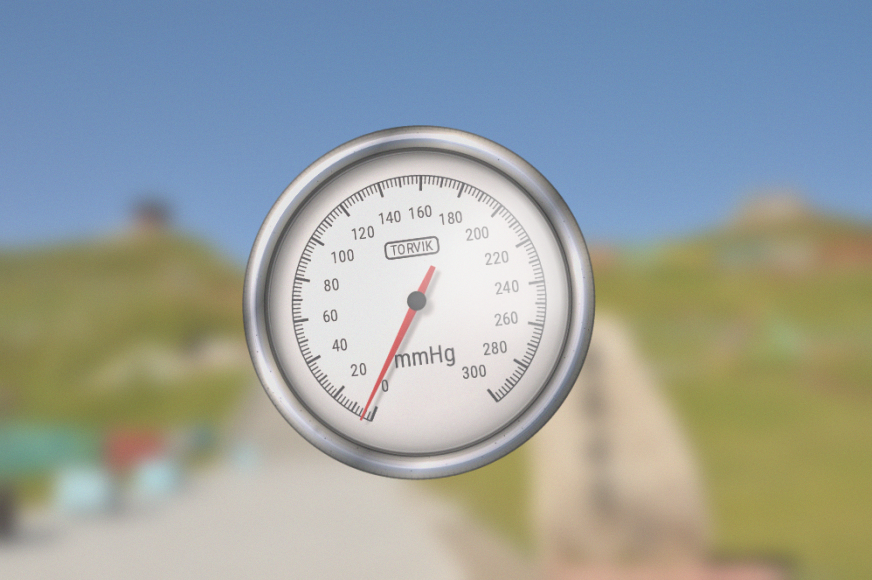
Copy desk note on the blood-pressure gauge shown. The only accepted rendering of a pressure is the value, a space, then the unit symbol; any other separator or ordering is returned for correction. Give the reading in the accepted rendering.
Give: 4 mmHg
